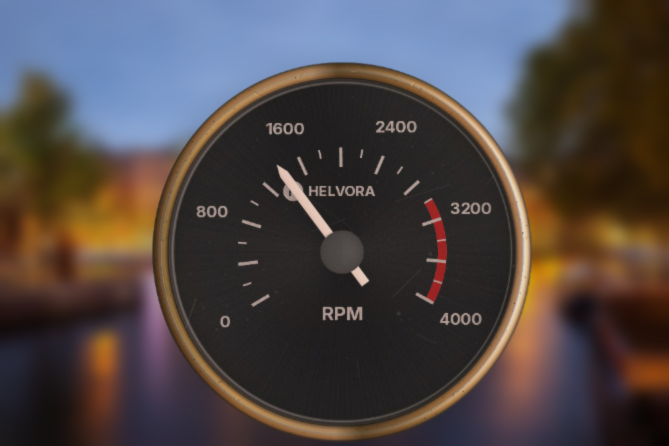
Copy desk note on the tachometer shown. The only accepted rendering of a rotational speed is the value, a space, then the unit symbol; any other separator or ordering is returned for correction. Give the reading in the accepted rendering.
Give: 1400 rpm
